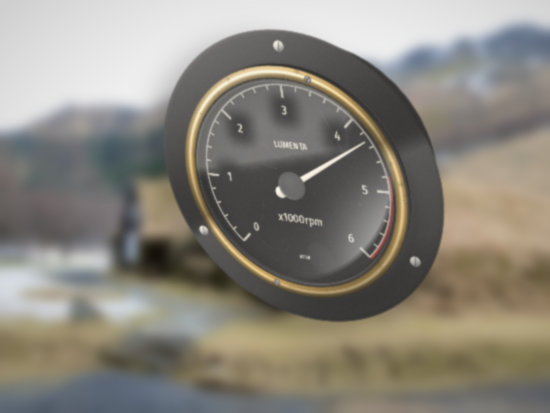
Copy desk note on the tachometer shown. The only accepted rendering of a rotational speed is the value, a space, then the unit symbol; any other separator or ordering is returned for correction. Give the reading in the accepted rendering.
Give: 4300 rpm
